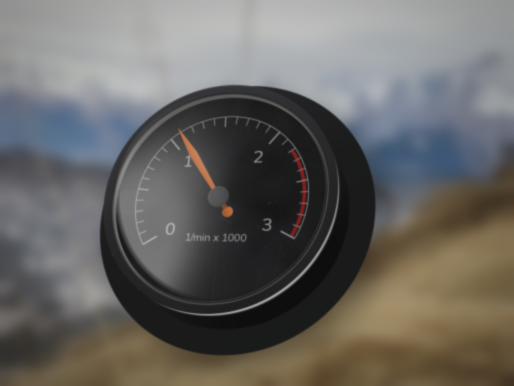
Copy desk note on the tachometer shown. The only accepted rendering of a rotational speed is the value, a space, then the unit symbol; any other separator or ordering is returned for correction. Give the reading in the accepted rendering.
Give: 1100 rpm
